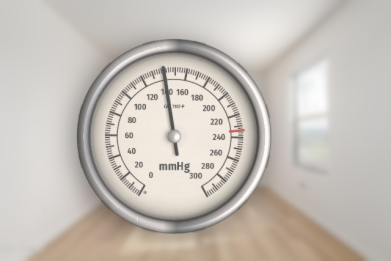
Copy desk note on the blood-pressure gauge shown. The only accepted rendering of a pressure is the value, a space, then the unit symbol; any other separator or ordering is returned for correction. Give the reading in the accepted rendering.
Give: 140 mmHg
